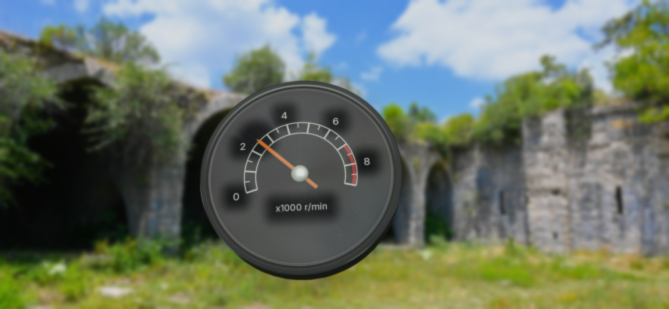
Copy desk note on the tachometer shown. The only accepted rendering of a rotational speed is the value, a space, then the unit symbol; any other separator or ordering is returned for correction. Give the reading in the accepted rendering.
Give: 2500 rpm
